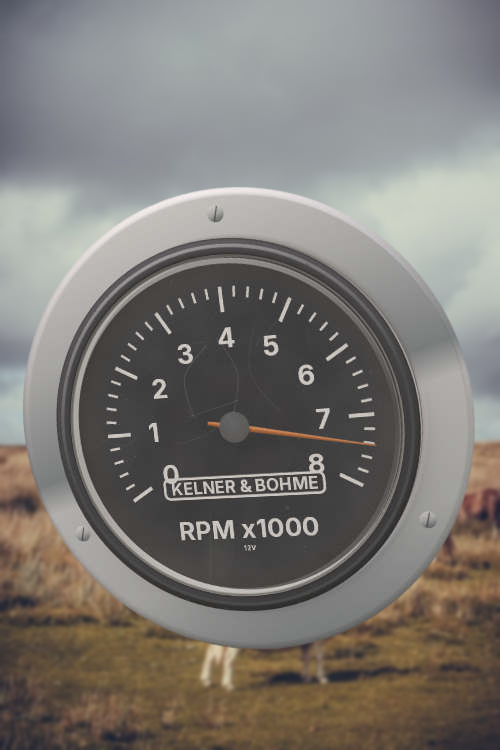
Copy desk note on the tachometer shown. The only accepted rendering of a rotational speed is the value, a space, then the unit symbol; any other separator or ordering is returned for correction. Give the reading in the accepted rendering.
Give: 7400 rpm
